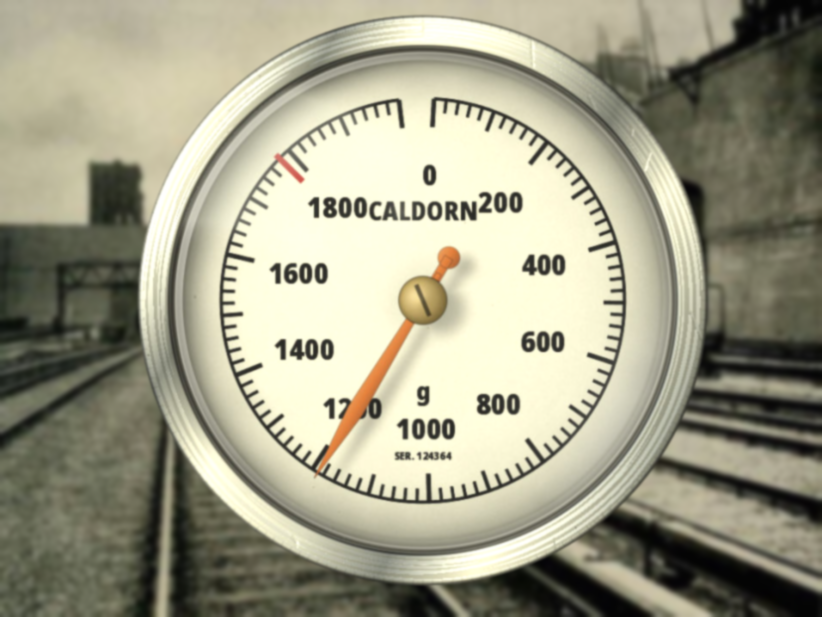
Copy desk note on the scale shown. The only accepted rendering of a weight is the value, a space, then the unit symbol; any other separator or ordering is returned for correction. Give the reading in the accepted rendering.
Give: 1190 g
